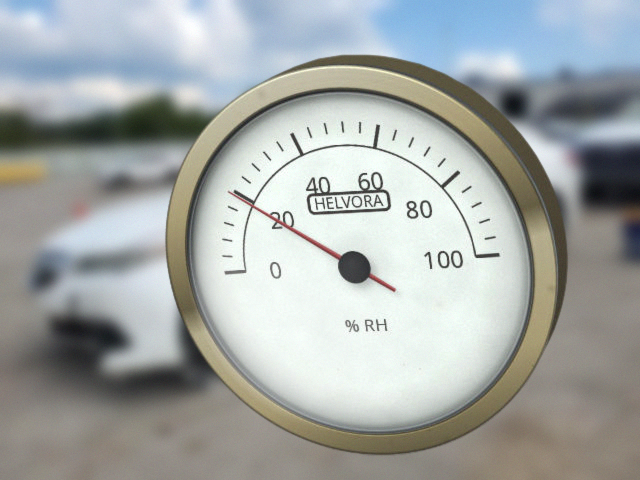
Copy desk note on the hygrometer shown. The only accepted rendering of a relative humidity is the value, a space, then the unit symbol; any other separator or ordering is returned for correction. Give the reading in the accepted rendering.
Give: 20 %
